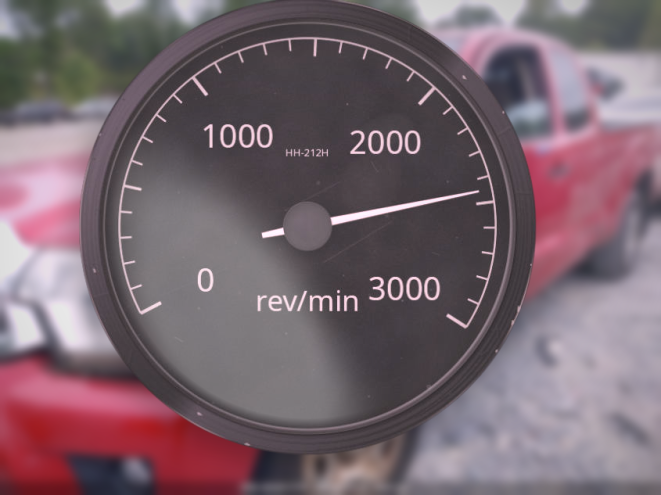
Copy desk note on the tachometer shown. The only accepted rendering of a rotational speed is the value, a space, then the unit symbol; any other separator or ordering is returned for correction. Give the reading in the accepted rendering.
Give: 2450 rpm
